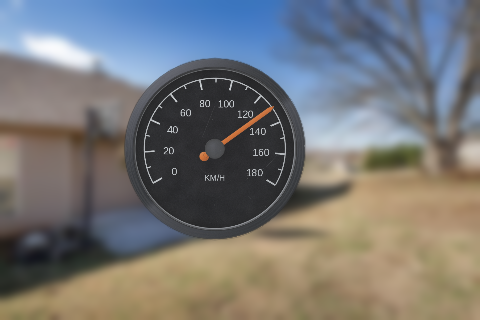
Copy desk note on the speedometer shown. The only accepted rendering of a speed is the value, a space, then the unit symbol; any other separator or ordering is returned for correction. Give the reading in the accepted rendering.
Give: 130 km/h
